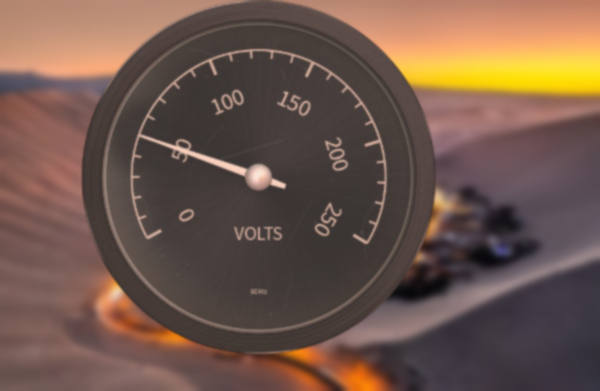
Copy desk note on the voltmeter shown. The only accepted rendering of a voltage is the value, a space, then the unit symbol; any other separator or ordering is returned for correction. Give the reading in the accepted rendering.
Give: 50 V
